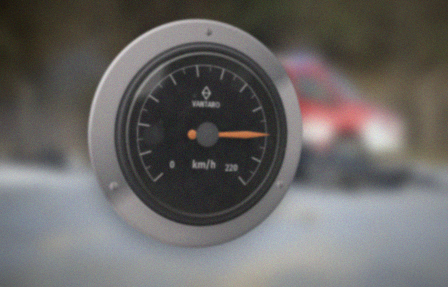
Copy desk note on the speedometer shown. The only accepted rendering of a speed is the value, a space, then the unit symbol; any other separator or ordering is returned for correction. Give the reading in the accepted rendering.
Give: 180 km/h
